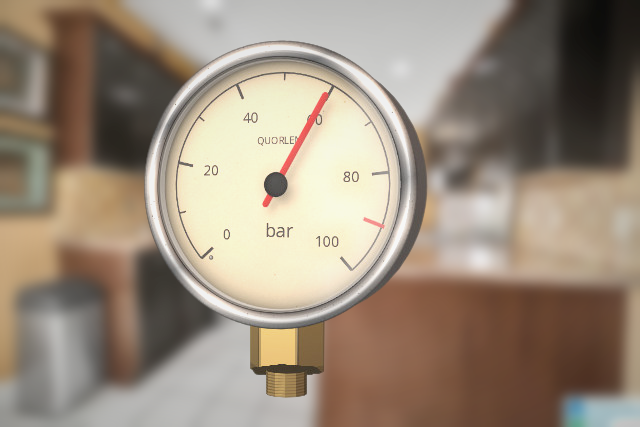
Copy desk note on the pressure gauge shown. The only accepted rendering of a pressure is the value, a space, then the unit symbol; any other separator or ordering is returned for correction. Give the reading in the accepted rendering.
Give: 60 bar
